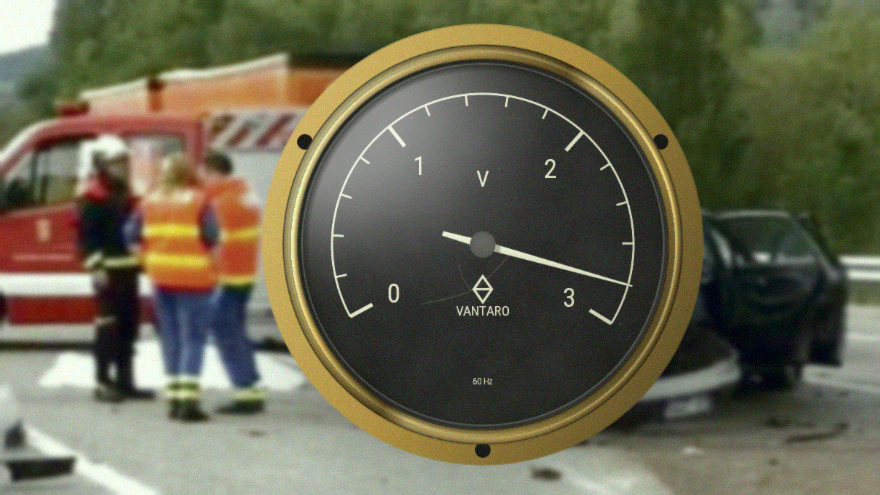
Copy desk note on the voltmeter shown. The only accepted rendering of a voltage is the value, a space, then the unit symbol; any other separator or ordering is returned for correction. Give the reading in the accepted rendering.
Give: 2.8 V
